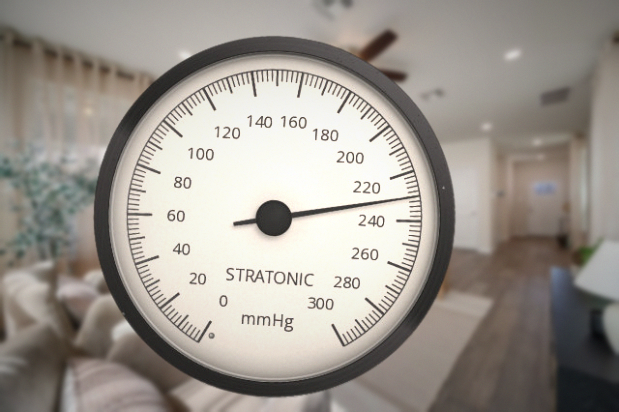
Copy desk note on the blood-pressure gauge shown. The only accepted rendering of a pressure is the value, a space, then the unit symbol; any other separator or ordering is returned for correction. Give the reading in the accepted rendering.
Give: 230 mmHg
